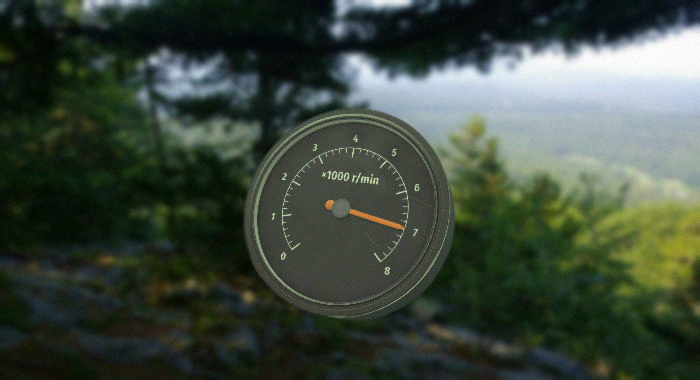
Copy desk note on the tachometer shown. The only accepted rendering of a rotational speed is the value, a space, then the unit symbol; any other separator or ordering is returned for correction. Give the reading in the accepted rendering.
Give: 7000 rpm
